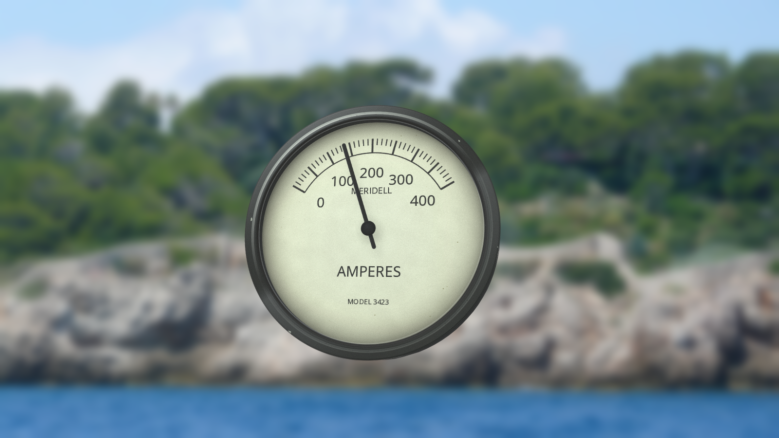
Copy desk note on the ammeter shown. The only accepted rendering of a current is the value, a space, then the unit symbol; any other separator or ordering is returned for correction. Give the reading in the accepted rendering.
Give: 140 A
